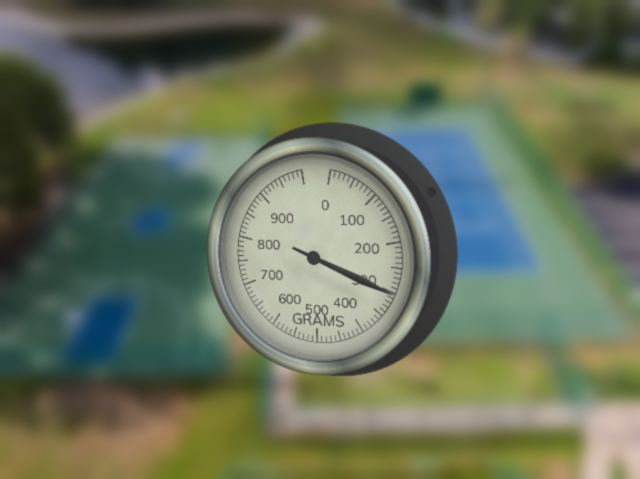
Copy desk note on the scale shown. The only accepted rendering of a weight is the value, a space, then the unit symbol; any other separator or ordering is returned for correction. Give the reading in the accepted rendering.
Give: 300 g
